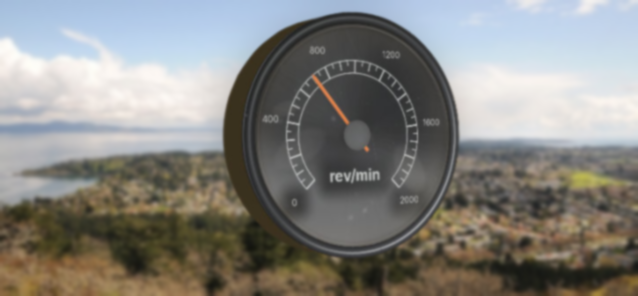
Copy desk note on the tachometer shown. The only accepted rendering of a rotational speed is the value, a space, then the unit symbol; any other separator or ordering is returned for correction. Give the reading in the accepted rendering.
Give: 700 rpm
